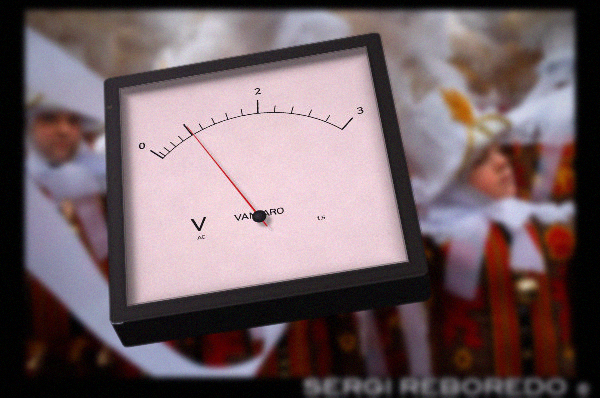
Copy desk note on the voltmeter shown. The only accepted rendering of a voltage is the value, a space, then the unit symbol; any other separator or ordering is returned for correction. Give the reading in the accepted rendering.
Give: 1 V
